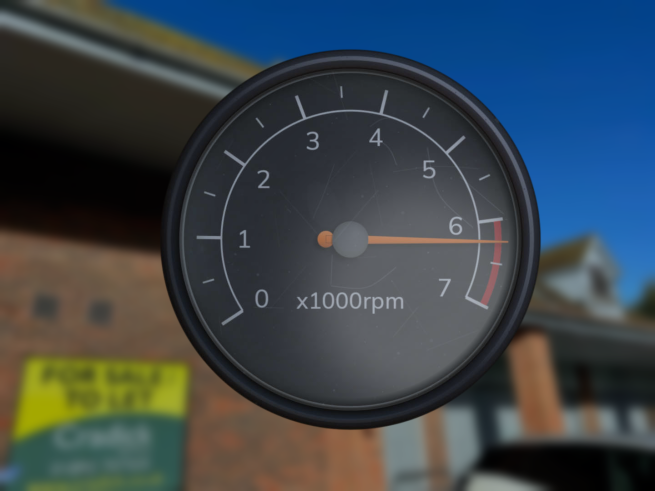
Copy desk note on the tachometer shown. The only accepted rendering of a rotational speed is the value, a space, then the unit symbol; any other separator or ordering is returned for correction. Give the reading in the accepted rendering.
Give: 6250 rpm
